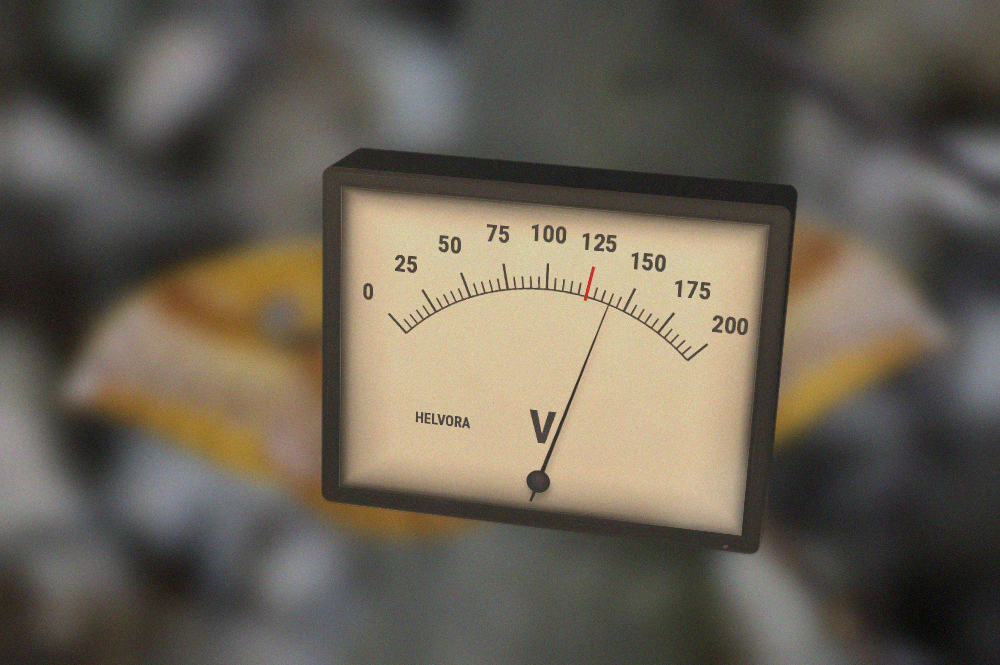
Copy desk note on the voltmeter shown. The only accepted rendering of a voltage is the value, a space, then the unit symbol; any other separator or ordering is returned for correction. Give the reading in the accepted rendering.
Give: 140 V
